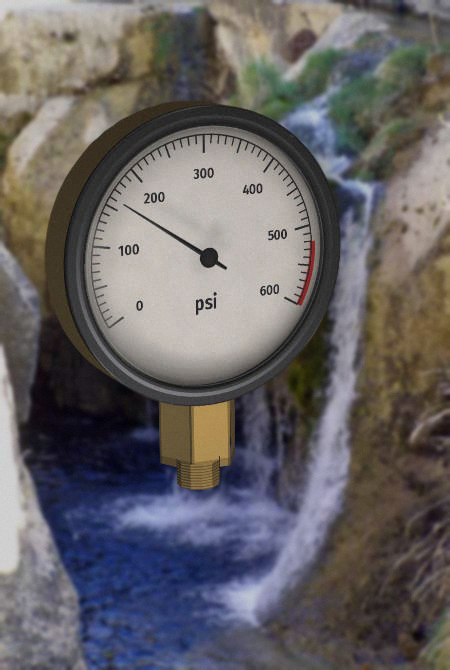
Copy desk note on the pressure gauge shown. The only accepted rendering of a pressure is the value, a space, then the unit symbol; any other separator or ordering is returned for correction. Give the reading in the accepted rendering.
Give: 160 psi
